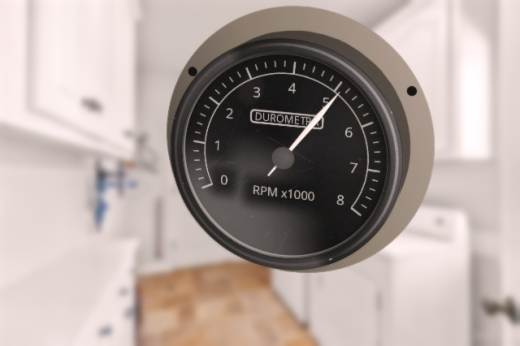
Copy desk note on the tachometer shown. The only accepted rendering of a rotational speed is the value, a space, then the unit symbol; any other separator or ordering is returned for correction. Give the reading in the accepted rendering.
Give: 5100 rpm
